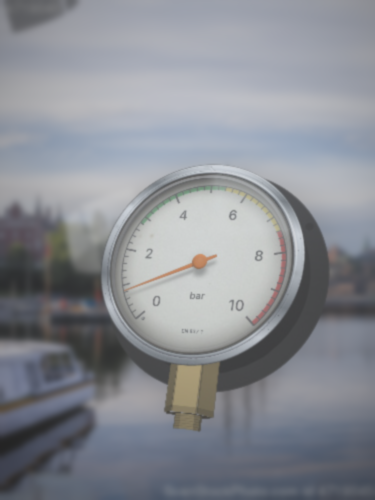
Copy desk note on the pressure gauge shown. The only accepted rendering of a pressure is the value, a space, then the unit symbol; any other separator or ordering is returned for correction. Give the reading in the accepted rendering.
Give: 0.8 bar
